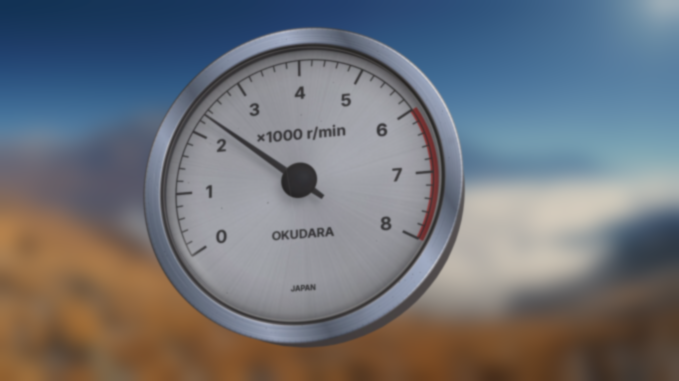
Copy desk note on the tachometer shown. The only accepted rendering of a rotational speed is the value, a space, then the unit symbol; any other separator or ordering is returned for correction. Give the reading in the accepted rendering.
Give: 2300 rpm
